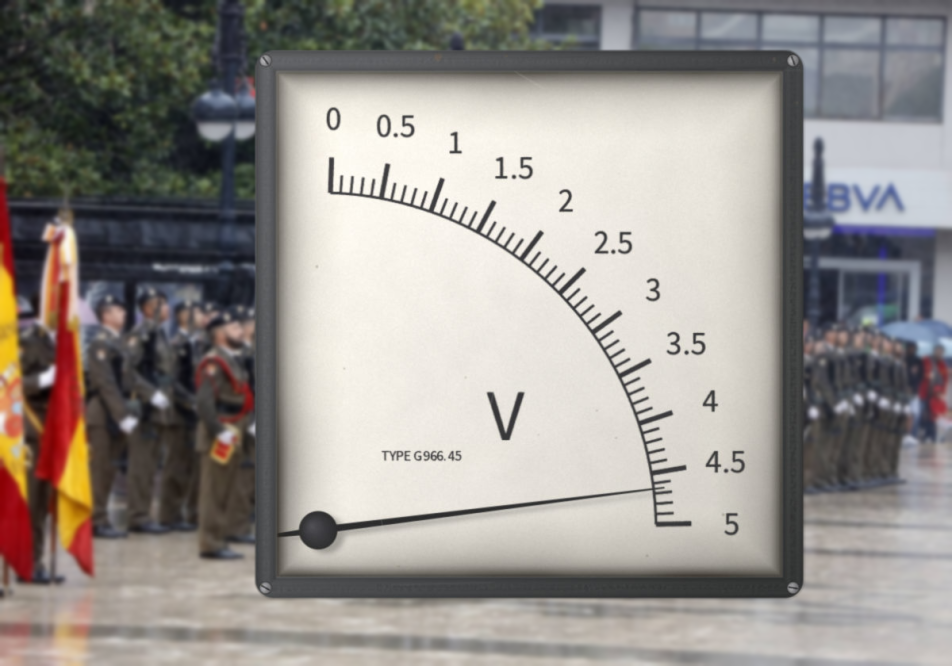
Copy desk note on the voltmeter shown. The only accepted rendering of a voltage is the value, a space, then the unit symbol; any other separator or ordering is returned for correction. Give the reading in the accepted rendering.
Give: 4.65 V
